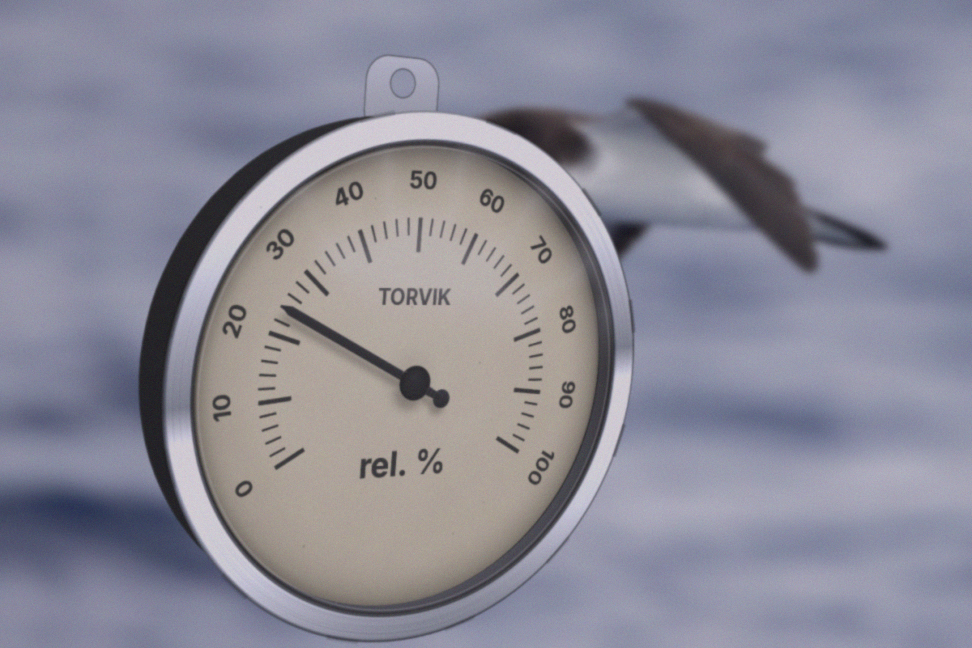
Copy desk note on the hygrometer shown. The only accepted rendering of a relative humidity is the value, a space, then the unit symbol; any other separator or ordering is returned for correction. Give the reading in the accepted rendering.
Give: 24 %
